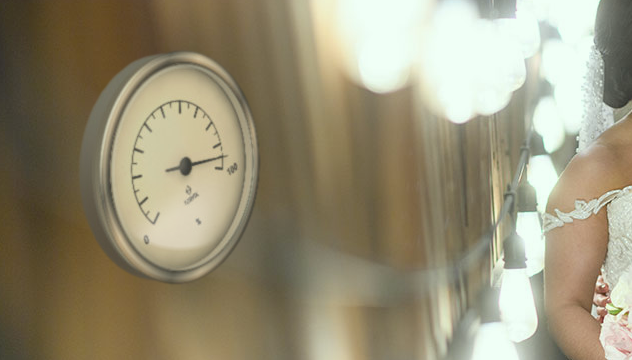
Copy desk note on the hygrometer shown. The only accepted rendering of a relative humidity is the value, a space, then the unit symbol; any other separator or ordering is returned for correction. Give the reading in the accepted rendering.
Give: 95 %
